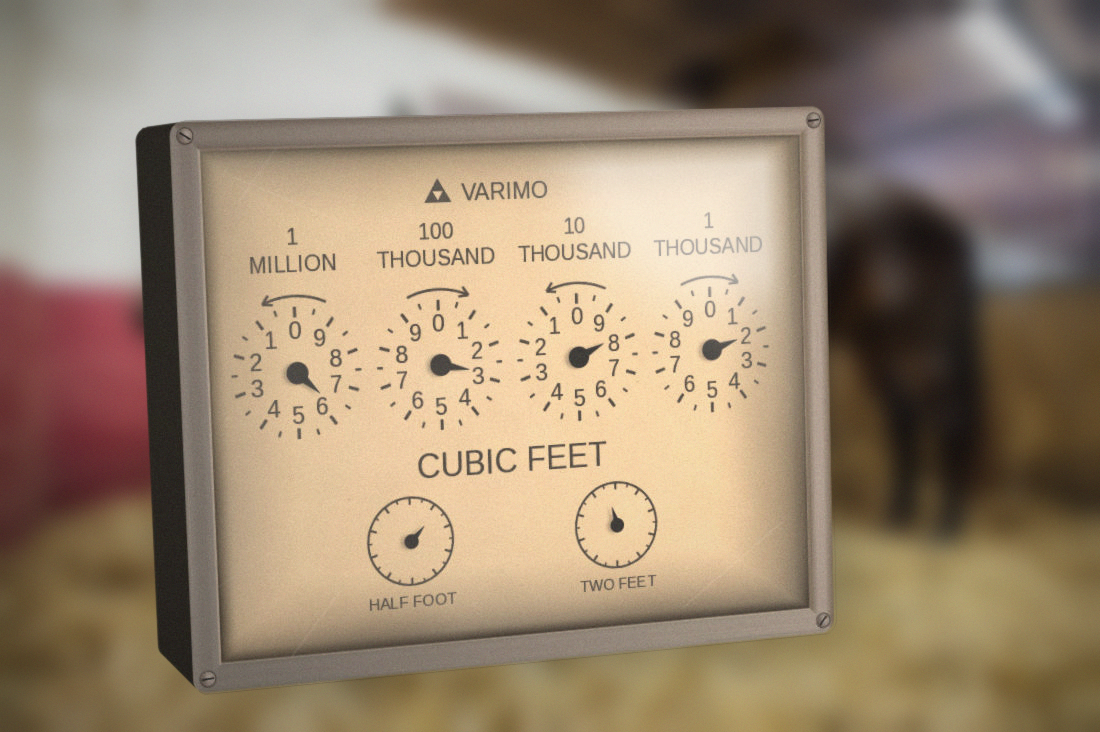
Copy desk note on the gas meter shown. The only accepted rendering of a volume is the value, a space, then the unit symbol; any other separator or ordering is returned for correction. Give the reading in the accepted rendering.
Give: 628200 ft³
